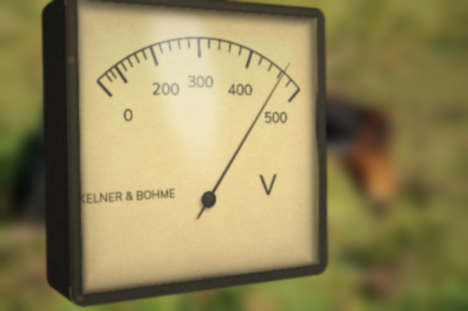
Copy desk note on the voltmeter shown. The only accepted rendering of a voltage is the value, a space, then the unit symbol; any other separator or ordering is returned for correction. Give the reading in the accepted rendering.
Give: 460 V
